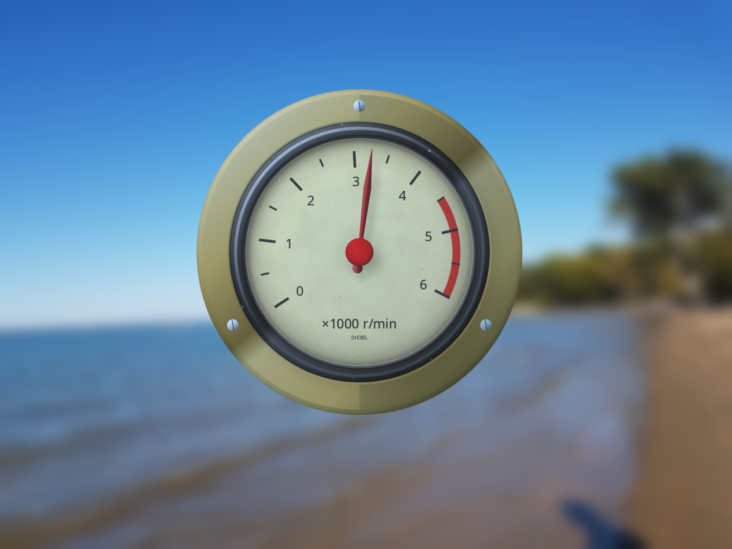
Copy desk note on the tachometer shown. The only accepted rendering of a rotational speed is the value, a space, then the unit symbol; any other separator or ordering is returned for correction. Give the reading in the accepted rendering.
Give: 3250 rpm
